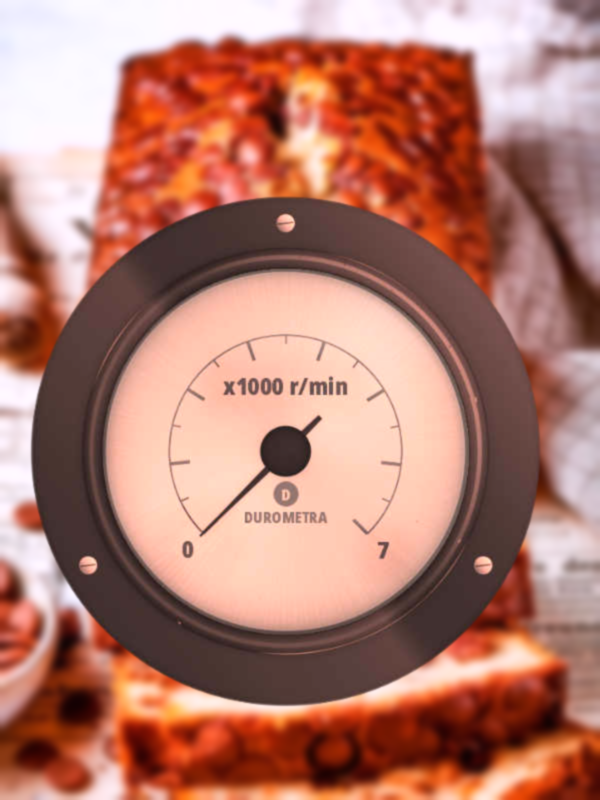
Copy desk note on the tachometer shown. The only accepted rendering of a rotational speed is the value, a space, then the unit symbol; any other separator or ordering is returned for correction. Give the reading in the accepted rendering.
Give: 0 rpm
